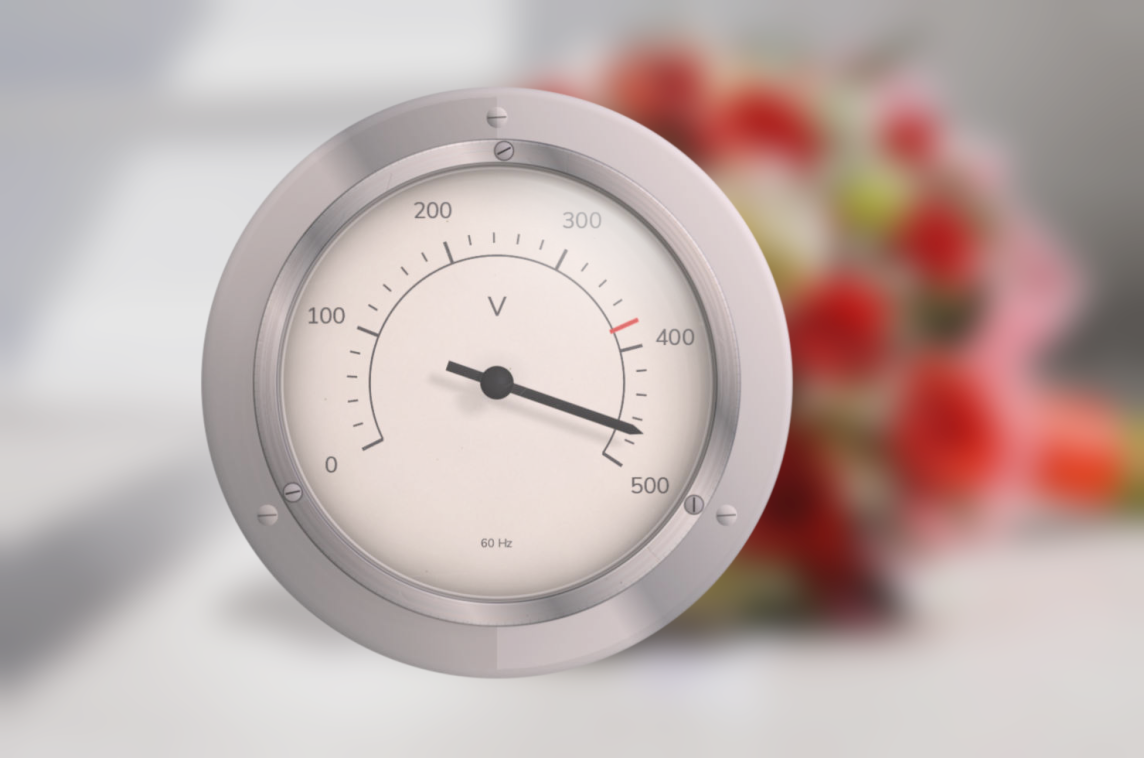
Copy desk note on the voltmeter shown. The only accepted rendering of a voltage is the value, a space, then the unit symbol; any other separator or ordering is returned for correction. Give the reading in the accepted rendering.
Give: 470 V
